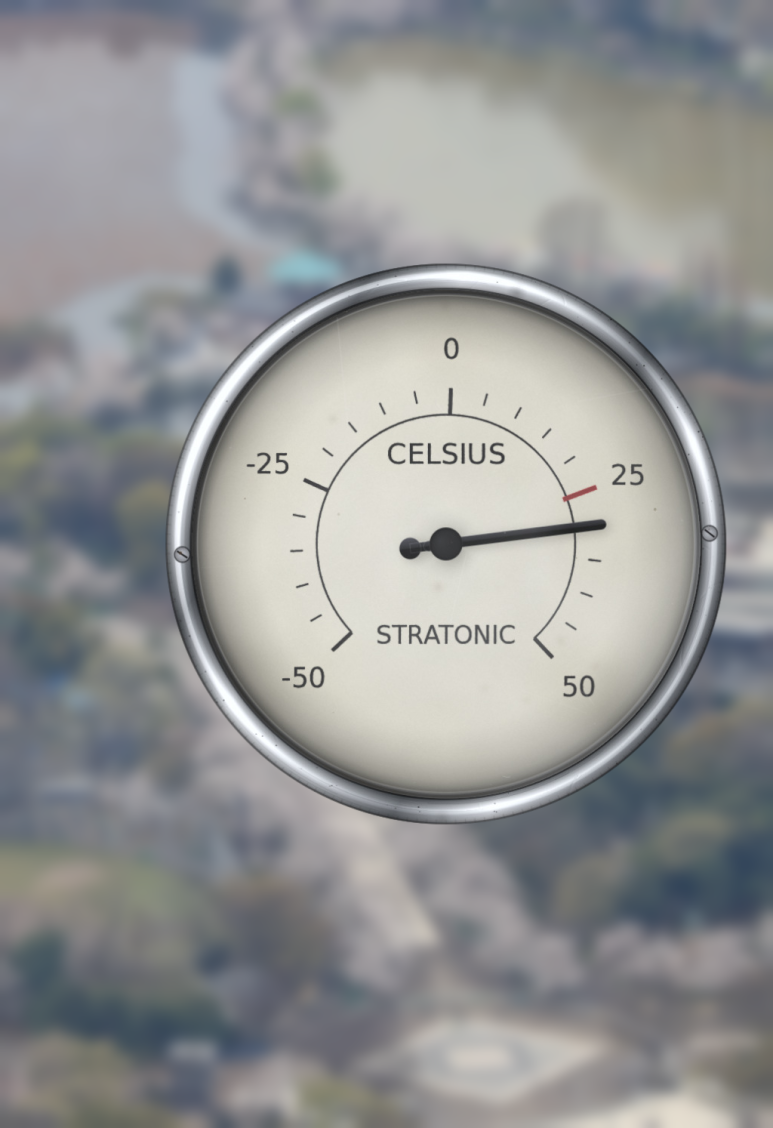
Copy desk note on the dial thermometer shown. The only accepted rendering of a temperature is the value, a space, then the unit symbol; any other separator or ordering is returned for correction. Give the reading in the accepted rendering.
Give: 30 °C
